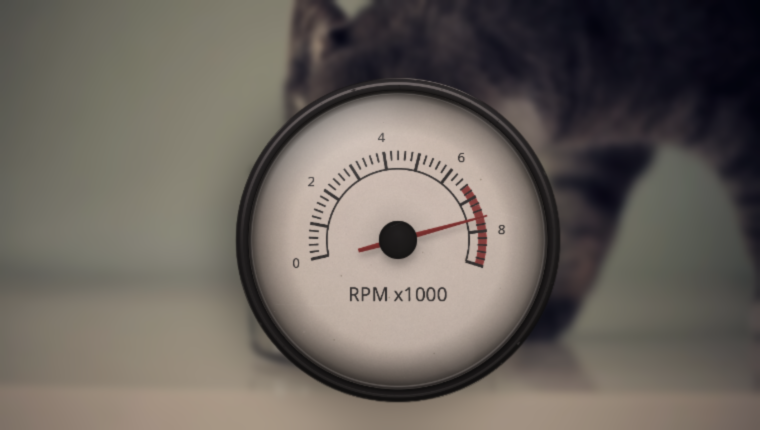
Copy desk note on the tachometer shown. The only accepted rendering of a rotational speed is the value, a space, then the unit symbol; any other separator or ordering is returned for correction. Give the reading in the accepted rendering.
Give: 7600 rpm
